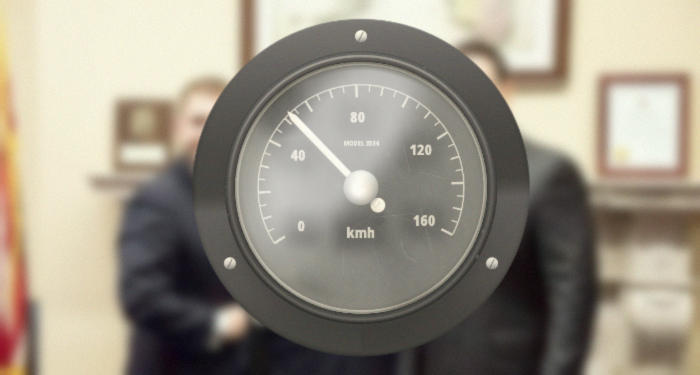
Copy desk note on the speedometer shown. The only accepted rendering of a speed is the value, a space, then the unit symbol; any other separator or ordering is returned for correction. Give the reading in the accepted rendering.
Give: 52.5 km/h
